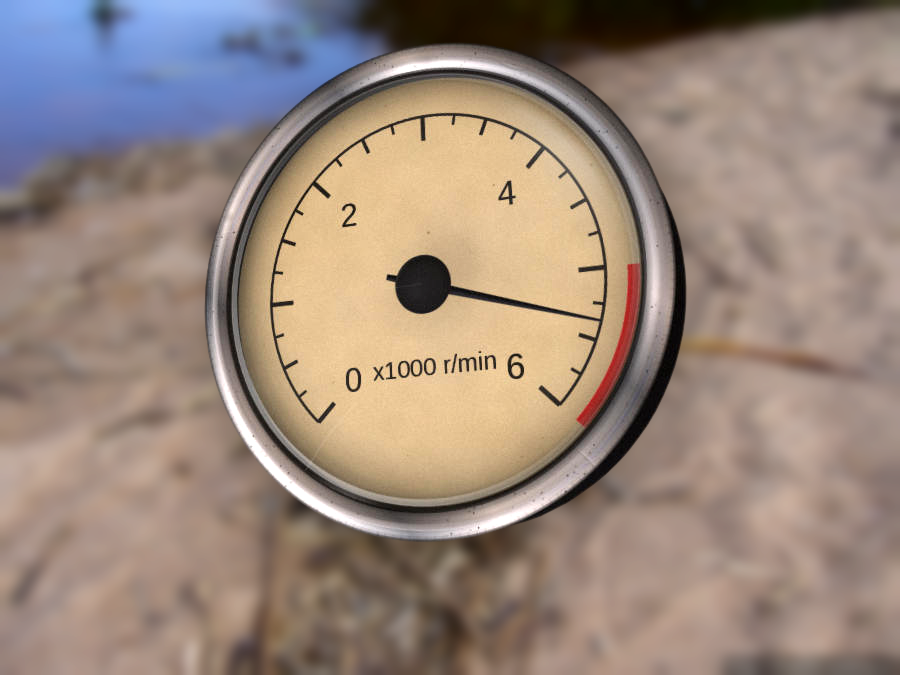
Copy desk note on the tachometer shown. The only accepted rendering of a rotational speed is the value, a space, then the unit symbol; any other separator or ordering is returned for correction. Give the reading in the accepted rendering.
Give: 5375 rpm
